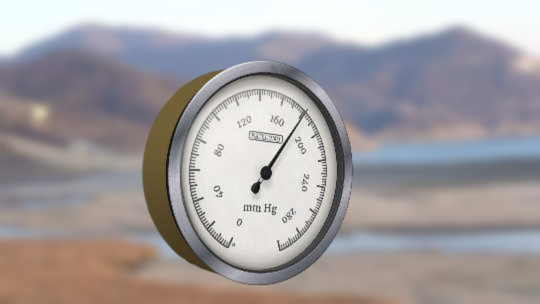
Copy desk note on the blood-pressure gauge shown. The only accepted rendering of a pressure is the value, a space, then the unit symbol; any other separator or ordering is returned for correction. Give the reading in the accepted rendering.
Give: 180 mmHg
